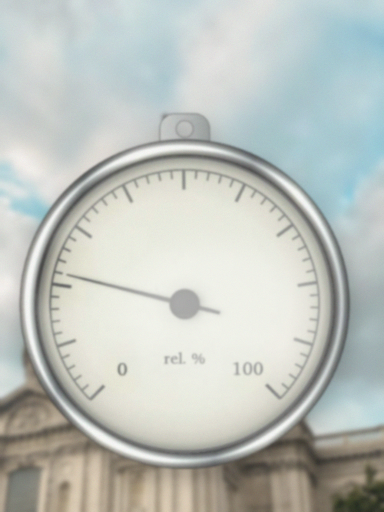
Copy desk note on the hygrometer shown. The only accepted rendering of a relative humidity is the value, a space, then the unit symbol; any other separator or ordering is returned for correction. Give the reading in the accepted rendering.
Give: 22 %
